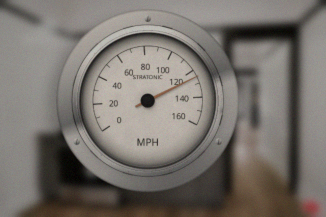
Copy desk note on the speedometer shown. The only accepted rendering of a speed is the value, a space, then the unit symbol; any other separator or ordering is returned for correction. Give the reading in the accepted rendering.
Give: 125 mph
